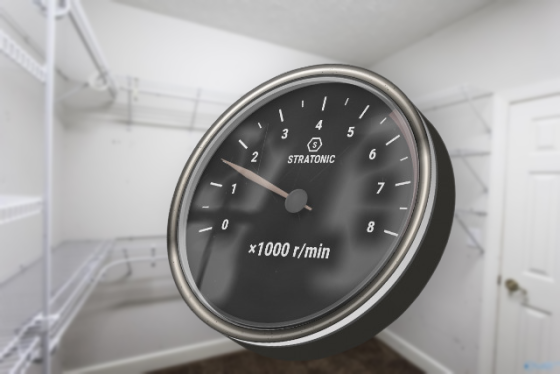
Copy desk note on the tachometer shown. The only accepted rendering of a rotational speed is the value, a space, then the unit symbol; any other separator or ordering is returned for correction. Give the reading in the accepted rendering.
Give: 1500 rpm
